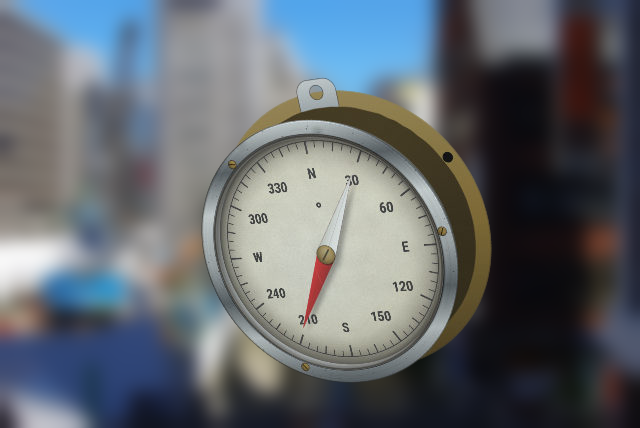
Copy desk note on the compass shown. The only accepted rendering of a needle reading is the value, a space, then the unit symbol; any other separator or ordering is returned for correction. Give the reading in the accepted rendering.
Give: 210 °
